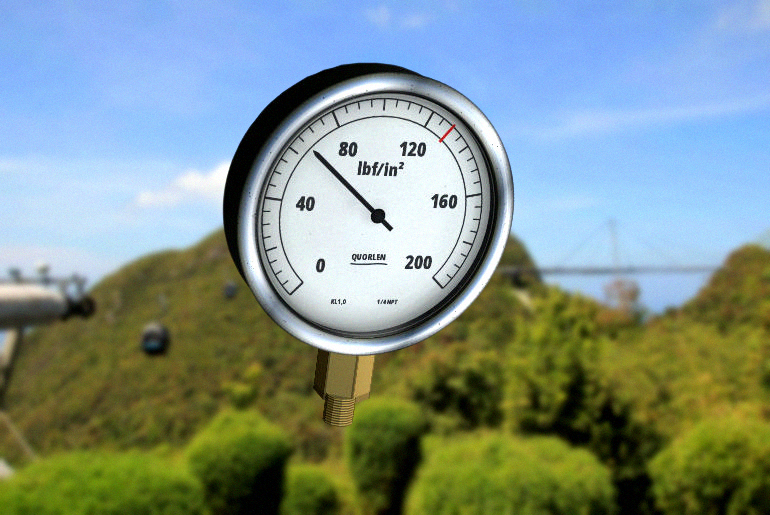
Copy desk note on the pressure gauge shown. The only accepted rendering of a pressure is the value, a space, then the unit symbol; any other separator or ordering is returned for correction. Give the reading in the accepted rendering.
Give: 65 psi
